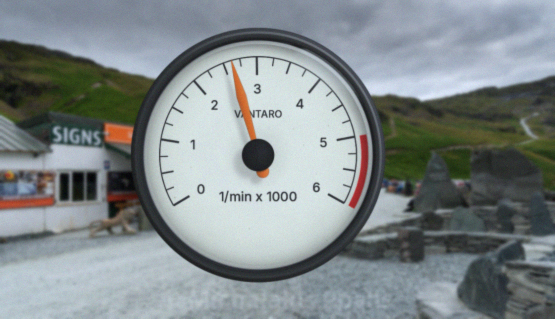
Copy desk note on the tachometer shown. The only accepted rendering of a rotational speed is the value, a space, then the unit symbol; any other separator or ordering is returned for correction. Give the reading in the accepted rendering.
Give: 2625 rpm
